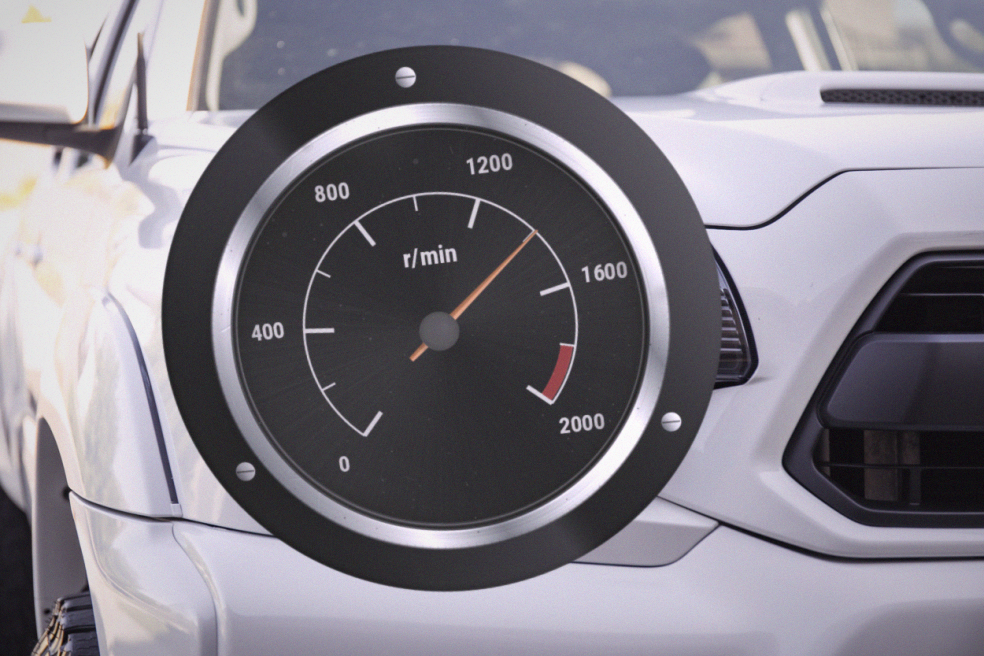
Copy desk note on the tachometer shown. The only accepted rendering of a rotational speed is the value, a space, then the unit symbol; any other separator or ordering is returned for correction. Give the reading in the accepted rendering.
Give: 1400 rpm
